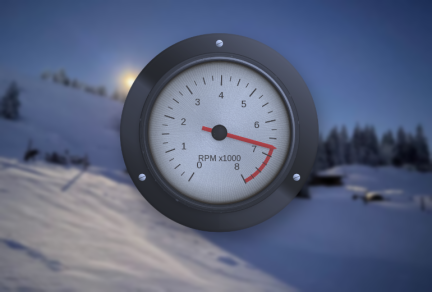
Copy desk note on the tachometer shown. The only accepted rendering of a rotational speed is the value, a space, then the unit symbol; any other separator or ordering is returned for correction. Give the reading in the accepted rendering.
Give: 6750 rpm
